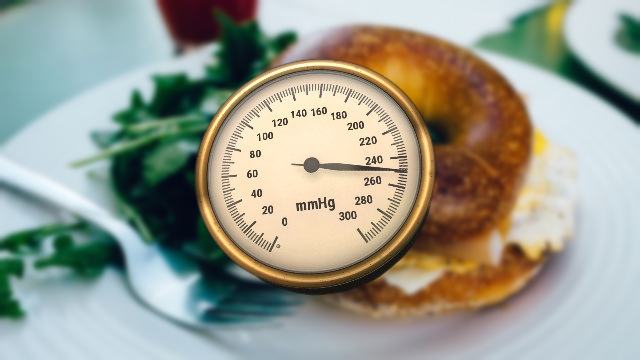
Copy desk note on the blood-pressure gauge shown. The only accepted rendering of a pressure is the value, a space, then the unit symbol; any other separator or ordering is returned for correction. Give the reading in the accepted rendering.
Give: 250 mmHg
